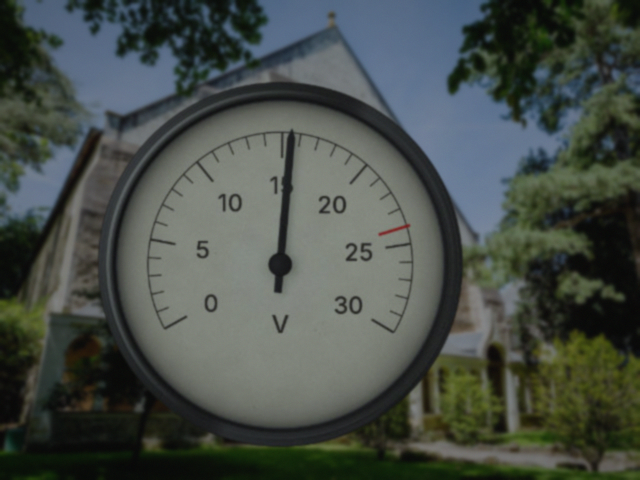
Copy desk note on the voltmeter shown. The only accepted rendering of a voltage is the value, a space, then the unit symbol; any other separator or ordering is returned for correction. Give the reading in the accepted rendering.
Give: 15.5 V
